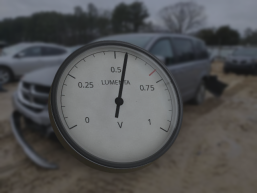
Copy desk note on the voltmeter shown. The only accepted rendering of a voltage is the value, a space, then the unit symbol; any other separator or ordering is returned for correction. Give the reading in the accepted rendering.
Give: 0.55 V
